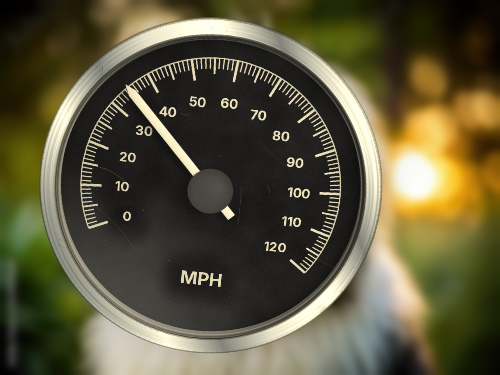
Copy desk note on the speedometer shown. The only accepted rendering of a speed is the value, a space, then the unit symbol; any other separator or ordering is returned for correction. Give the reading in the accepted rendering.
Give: 35 mph
